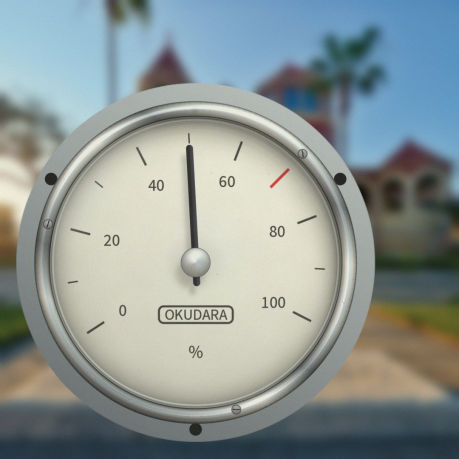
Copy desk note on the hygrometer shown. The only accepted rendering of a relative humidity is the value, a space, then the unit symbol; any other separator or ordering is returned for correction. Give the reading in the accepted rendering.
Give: 50 %
